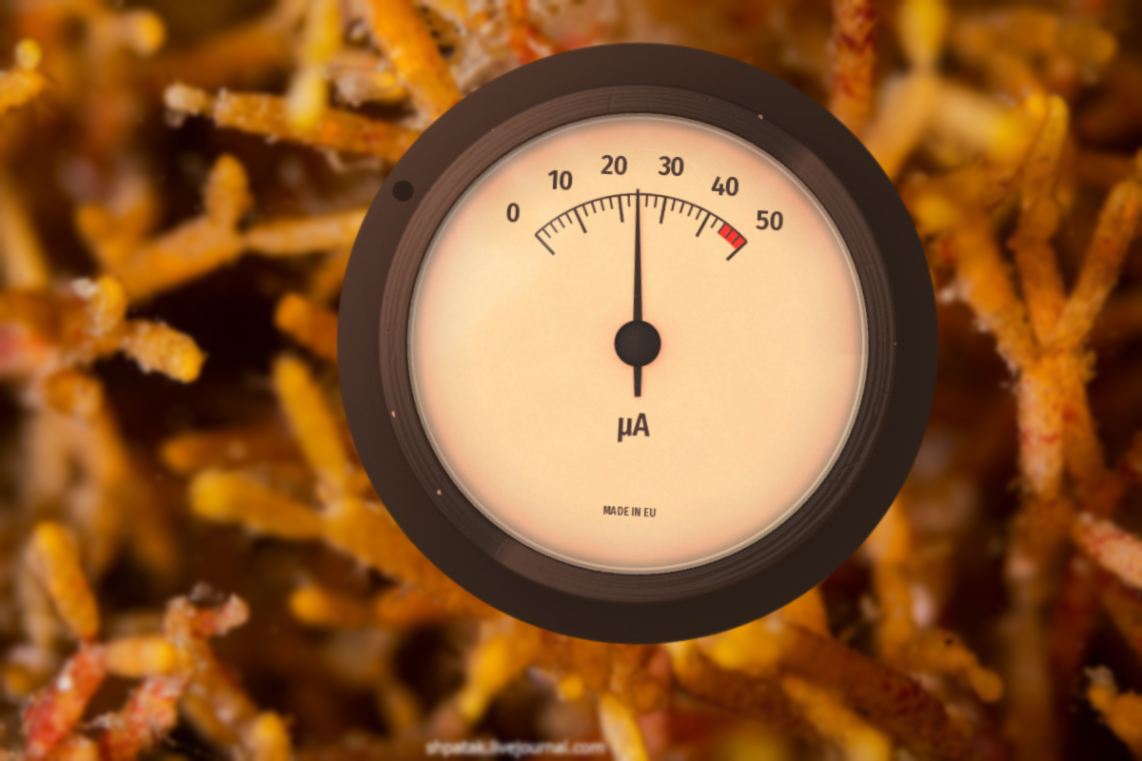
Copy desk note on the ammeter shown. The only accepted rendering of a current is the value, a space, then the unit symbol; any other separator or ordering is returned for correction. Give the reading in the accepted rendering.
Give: 24 µA
